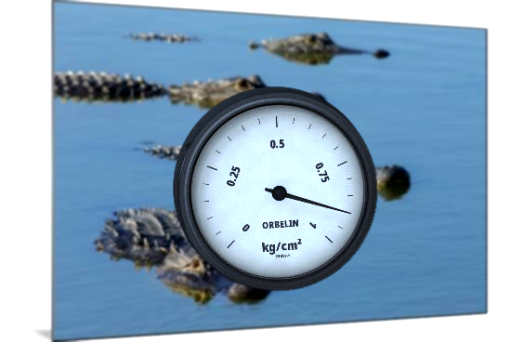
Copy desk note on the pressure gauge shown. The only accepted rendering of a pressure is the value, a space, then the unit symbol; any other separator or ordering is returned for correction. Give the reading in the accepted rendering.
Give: 0.9 kg/cm²
